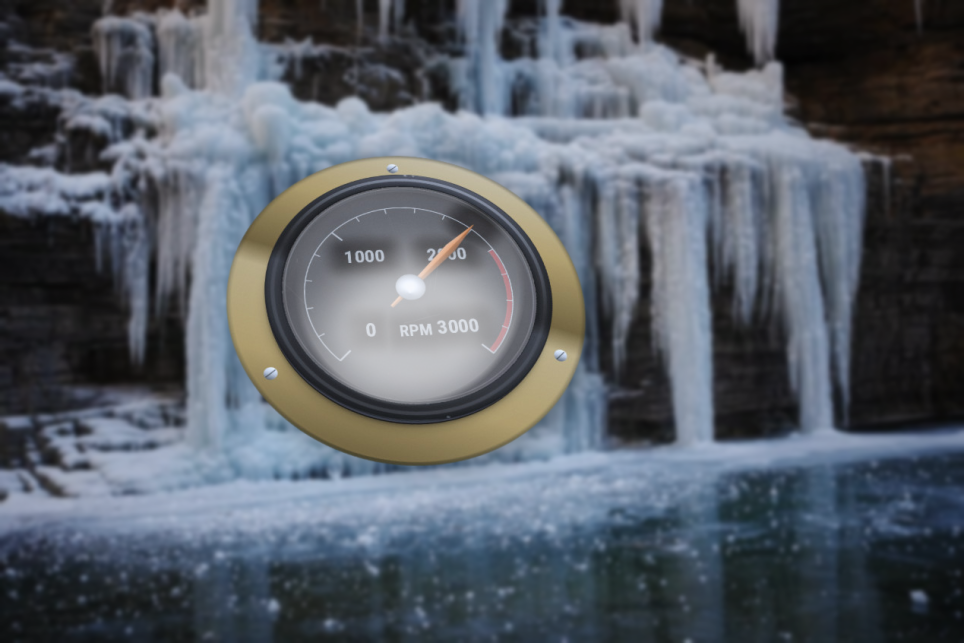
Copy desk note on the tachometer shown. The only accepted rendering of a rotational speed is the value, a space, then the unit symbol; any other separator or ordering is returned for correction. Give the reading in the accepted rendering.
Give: 2000 rpm
